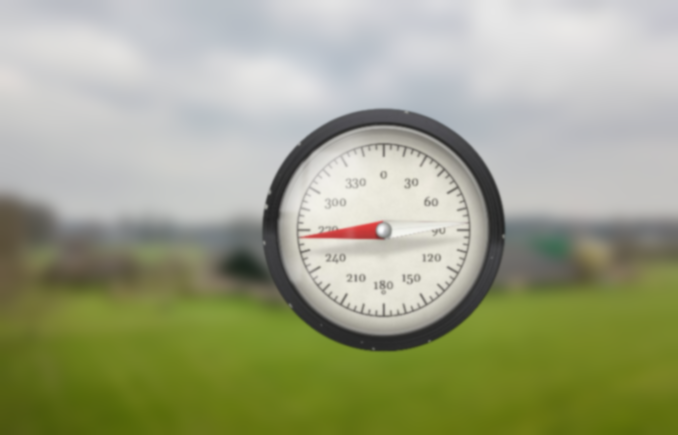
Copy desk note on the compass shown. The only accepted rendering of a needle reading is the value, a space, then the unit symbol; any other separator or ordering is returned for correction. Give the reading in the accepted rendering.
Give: 265 °
